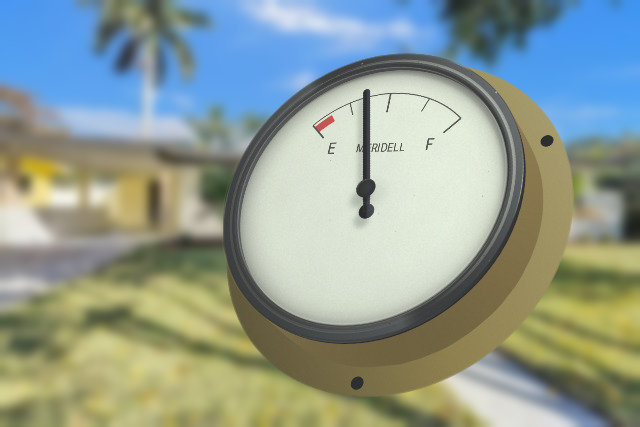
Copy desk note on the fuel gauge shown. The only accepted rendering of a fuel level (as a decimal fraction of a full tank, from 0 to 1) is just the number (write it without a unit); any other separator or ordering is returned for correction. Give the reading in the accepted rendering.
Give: 0.375
